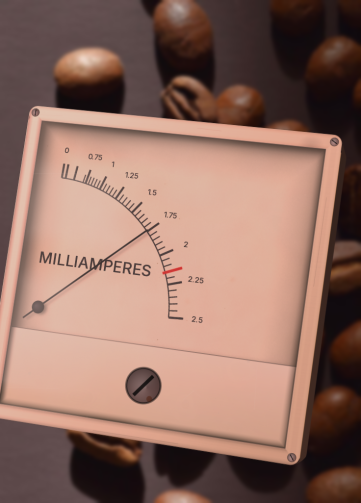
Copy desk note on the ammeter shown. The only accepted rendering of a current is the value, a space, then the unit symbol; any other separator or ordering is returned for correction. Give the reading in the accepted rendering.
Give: 1.75 mA
